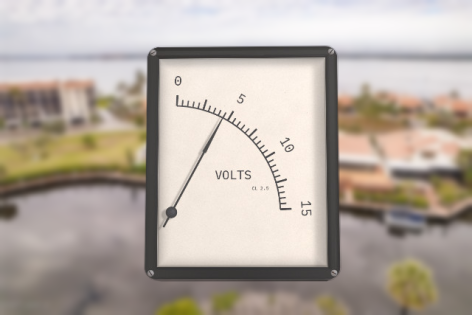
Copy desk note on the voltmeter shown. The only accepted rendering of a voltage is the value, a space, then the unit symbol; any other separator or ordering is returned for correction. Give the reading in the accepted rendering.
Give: 4.5 V
